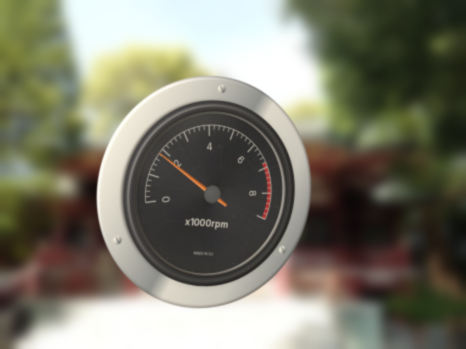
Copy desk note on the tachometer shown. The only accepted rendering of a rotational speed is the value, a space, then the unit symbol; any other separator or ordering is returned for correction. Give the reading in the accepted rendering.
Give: 1800 rpm
